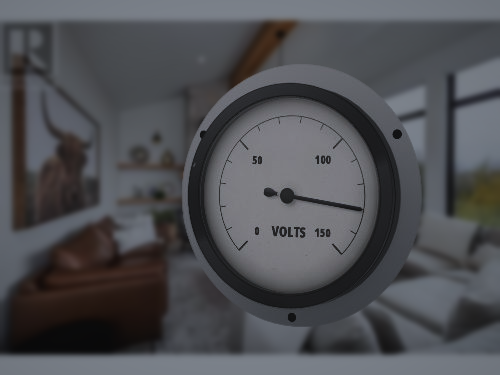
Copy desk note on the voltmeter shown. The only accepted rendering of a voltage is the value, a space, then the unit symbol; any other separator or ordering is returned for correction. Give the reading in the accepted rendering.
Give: 130 V
